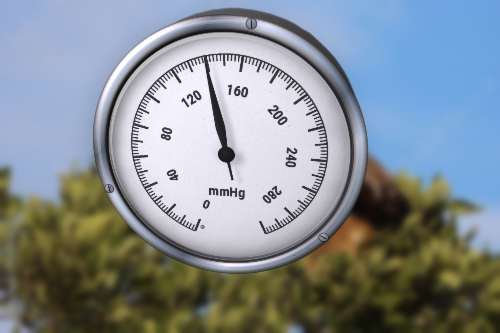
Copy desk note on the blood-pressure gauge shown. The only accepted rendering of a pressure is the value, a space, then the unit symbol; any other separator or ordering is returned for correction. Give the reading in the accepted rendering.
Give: 140 mmHg
